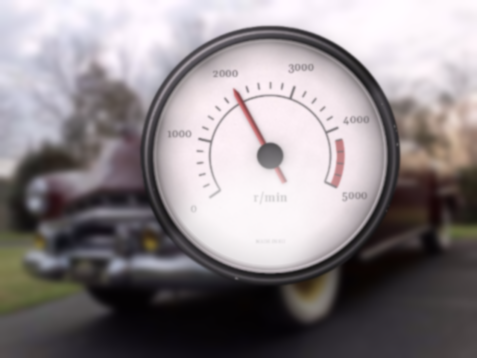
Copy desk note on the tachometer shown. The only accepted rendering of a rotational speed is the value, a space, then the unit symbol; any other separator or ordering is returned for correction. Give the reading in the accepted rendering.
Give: 2000 rpm
